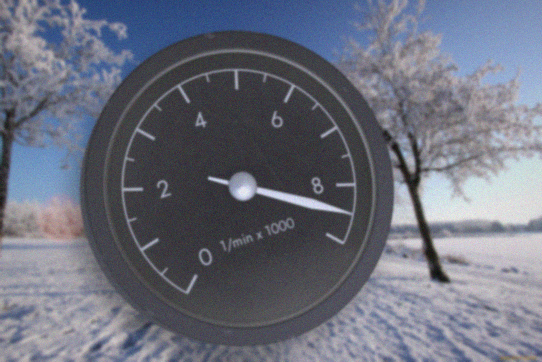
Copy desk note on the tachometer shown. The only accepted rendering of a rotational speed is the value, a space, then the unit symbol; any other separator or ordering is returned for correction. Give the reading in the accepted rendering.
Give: 8500 rpm
